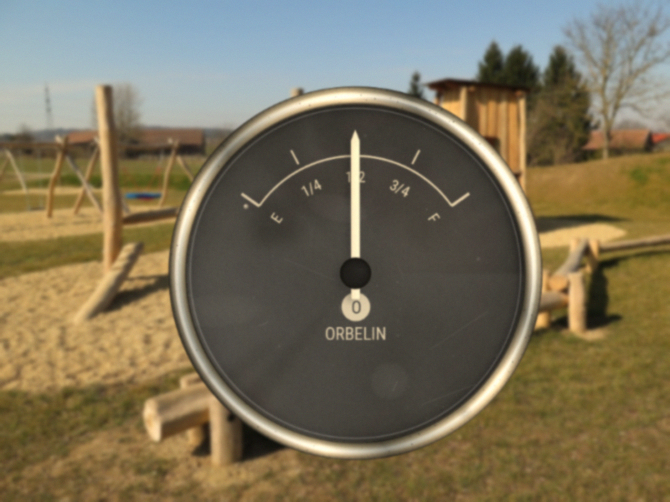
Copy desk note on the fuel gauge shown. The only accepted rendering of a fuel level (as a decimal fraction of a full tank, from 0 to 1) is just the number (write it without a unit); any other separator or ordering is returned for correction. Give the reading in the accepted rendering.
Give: 0.5
